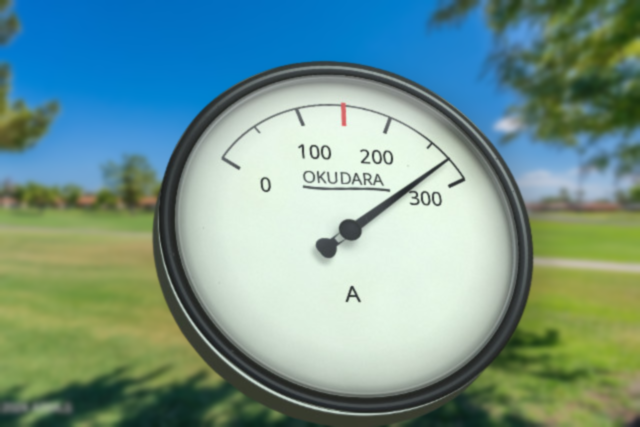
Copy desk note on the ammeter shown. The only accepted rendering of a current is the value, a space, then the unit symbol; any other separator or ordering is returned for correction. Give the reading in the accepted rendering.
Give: 275 A
